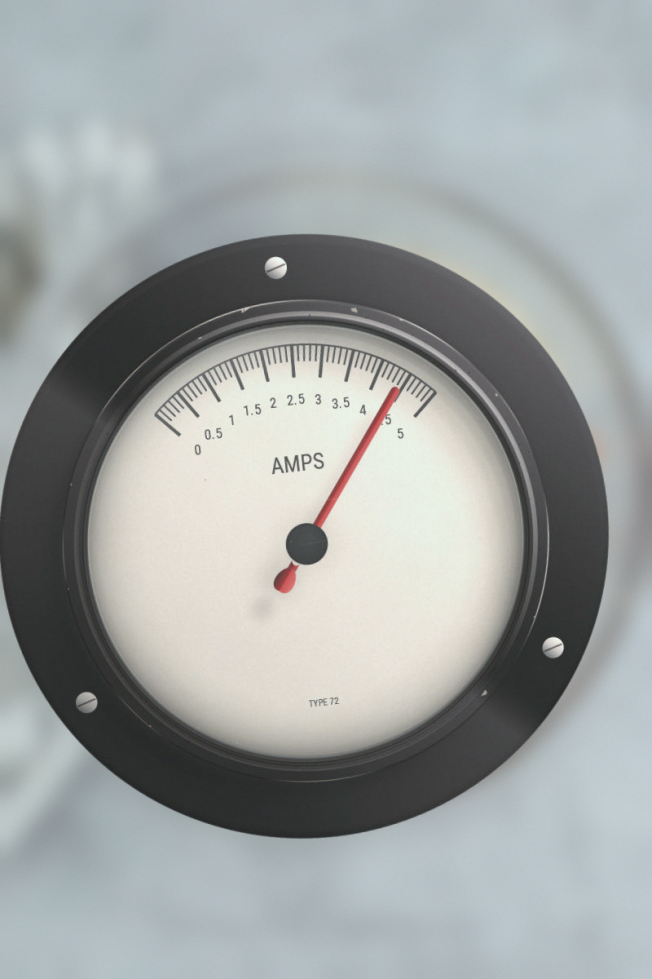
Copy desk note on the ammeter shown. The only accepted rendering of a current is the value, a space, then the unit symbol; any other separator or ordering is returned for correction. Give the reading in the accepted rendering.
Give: 4.4 A
